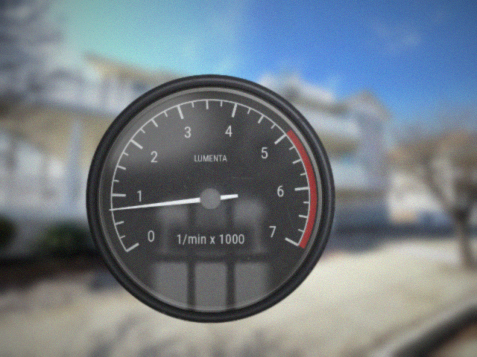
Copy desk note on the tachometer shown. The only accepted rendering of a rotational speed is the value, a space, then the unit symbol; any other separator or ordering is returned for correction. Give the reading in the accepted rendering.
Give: 750 rpm
